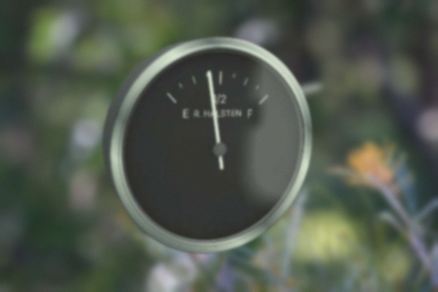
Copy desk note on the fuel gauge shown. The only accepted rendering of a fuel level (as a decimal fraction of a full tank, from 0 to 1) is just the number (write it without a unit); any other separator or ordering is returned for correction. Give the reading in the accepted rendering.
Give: 0.375
